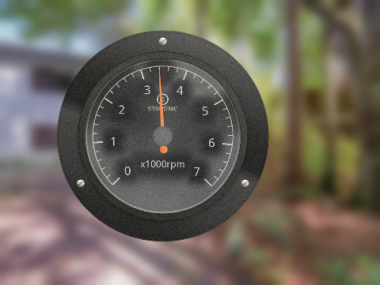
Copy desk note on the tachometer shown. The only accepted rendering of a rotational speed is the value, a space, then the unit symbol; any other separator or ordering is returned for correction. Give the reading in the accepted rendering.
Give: 3400 rpm
